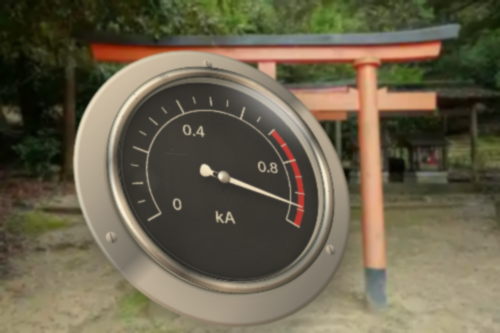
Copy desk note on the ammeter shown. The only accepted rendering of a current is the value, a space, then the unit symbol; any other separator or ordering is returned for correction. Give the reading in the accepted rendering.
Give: 0.95 kA
